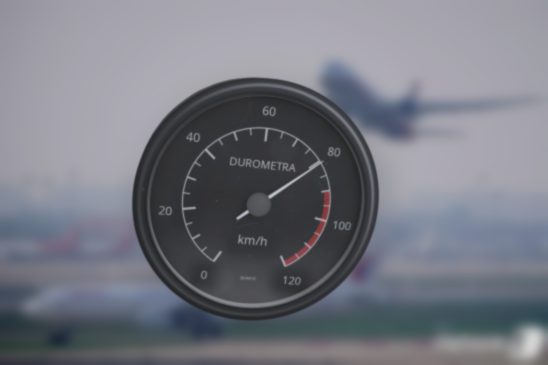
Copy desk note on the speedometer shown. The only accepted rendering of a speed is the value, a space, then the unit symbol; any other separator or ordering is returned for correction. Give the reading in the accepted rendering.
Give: 80 km/h
